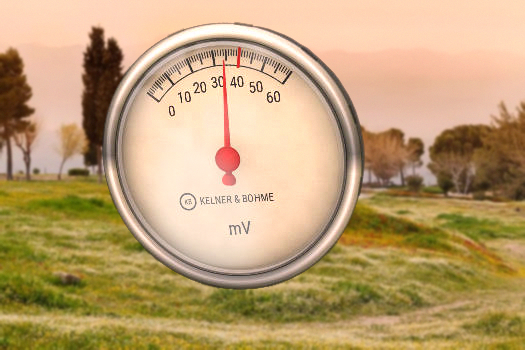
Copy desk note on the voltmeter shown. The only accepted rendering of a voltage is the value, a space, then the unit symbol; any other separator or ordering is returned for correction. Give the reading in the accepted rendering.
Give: 35 mV
